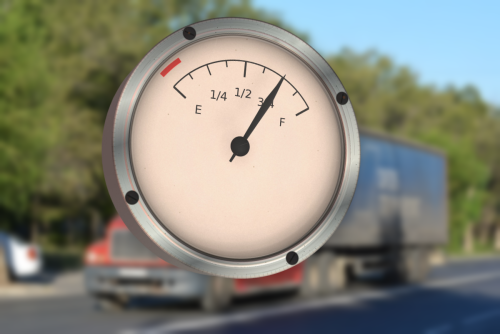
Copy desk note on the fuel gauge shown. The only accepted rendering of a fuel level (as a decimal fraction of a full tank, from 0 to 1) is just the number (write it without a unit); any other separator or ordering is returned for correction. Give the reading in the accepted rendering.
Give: 0.75
